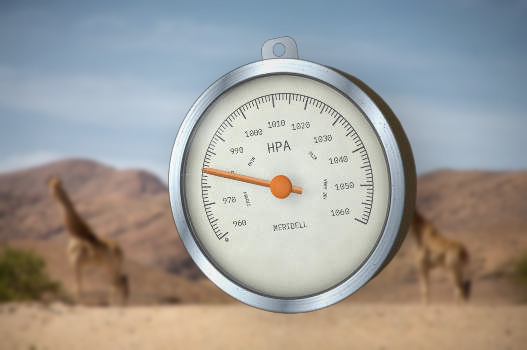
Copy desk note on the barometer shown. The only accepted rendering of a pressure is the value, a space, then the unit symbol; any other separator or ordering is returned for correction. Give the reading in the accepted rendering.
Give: 980 hPa
